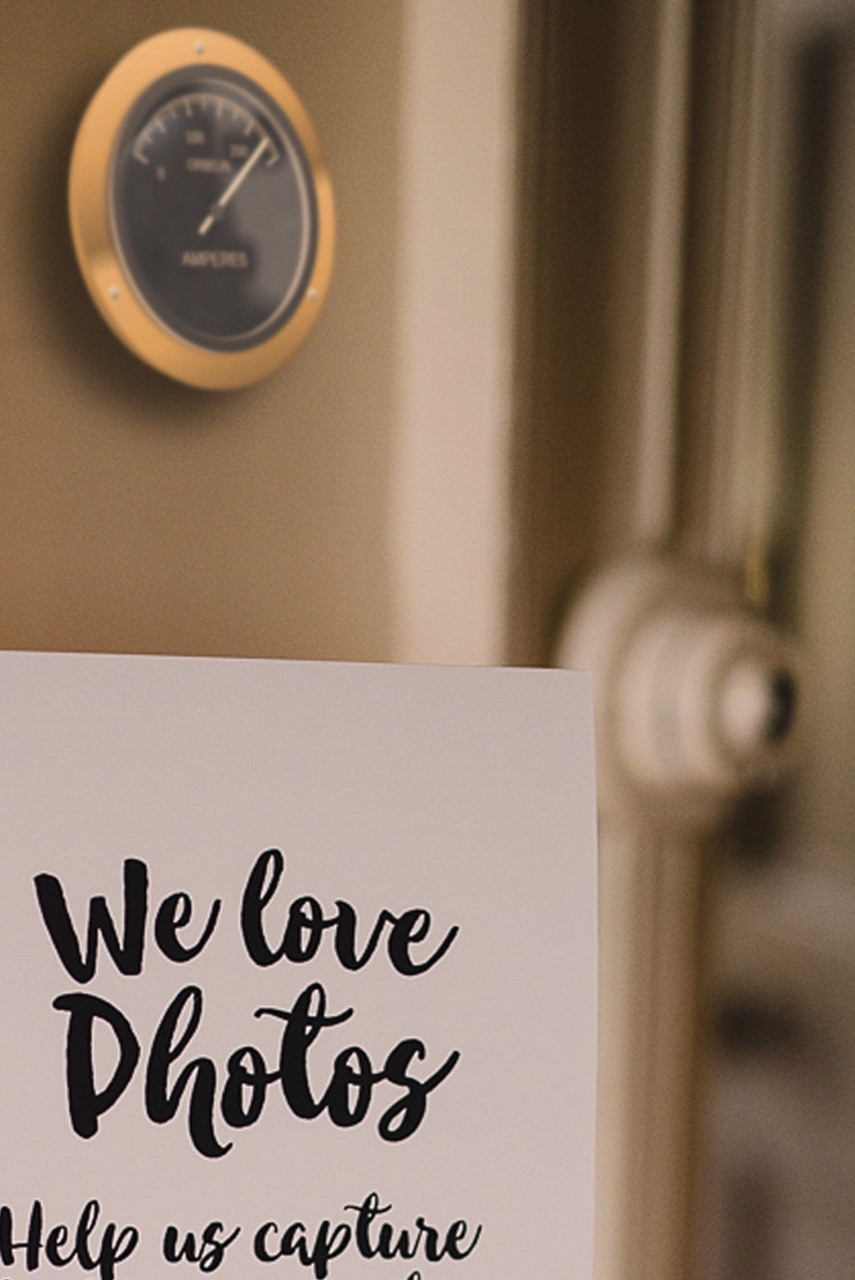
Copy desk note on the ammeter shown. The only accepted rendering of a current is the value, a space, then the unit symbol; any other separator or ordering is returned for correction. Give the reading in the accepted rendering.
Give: 225 A
